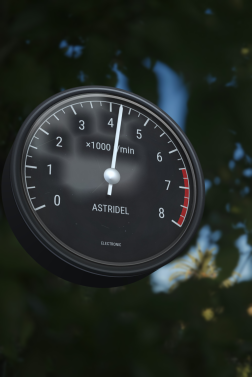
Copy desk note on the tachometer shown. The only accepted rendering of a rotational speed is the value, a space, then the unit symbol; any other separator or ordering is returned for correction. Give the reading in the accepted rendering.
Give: 4250 rpm
